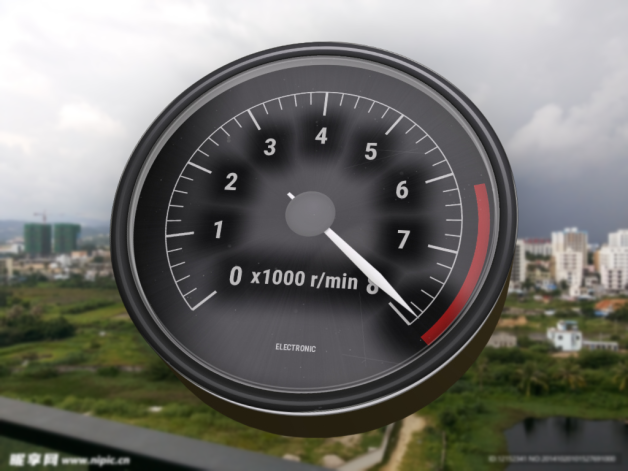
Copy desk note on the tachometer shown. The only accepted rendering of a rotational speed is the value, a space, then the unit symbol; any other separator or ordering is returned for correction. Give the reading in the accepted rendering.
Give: 7900 rpm
